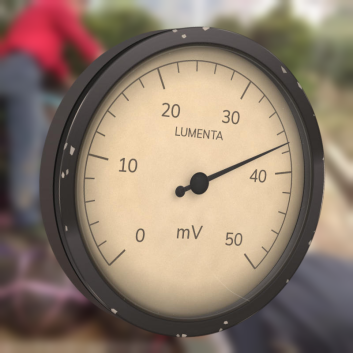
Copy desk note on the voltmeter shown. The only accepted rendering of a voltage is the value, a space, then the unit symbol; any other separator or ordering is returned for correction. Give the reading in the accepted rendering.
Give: 37 mV
